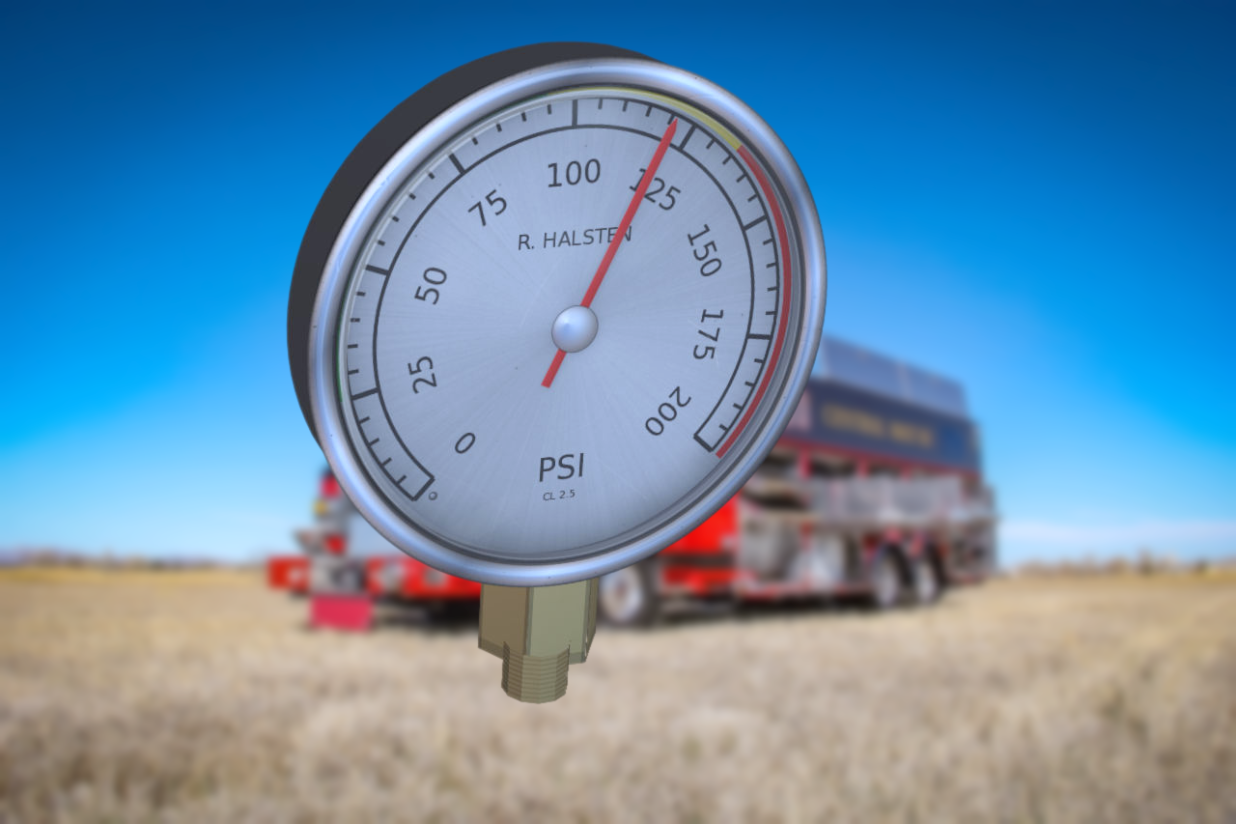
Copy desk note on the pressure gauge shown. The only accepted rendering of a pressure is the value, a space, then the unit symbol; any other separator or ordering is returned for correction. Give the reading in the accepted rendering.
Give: 120 psi
